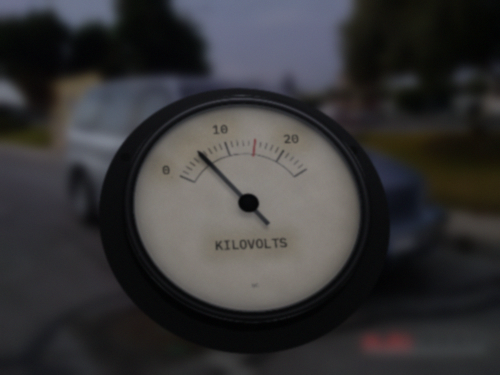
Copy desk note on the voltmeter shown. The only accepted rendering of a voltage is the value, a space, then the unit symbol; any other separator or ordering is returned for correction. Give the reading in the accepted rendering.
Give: 5 kV
